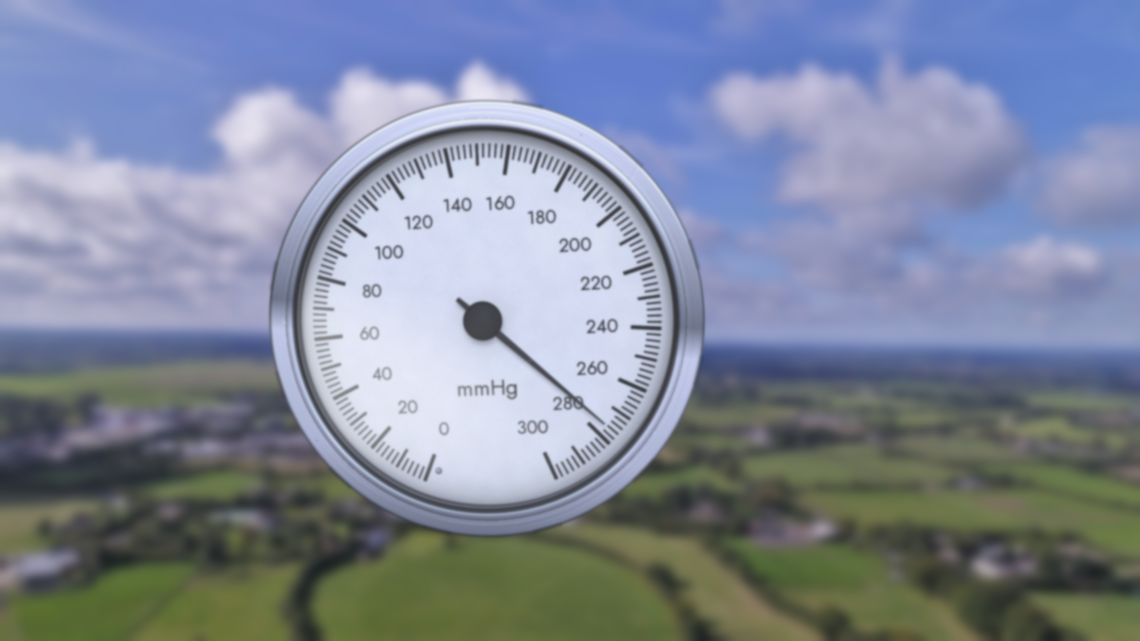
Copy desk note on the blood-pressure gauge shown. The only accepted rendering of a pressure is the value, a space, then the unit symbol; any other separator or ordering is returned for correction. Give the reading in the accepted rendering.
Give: 276 mmHg
